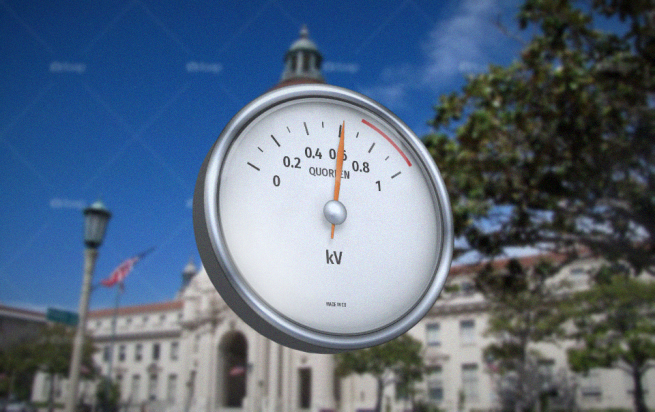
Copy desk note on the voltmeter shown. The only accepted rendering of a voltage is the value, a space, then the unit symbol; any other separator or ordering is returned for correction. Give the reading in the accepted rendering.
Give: 0.6 kV
